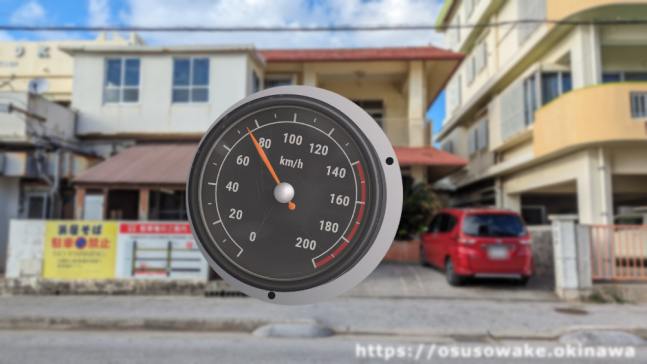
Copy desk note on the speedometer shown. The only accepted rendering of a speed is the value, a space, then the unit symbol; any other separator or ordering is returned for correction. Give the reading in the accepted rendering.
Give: 75 km/h
